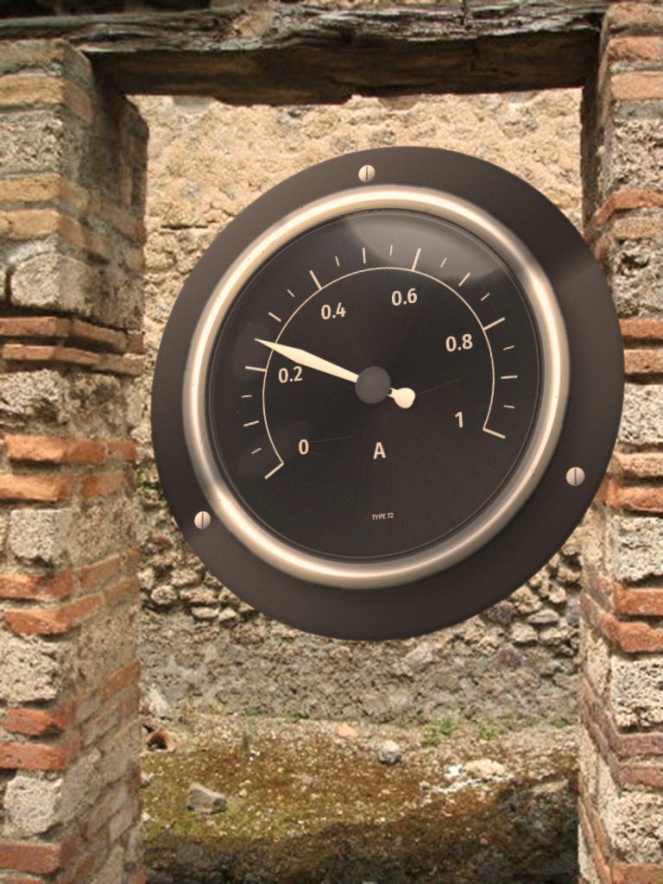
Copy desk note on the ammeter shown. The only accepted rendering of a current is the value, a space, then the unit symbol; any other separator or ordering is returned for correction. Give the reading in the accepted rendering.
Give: 0.25 A
